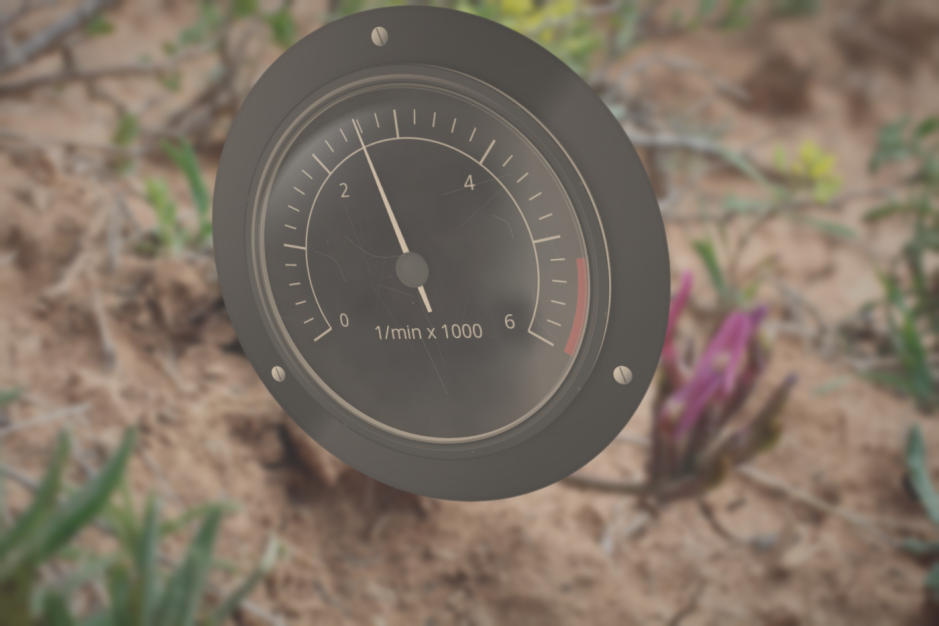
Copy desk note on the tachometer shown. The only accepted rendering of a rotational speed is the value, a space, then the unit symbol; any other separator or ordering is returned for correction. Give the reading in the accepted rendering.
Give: 2600 rpm
